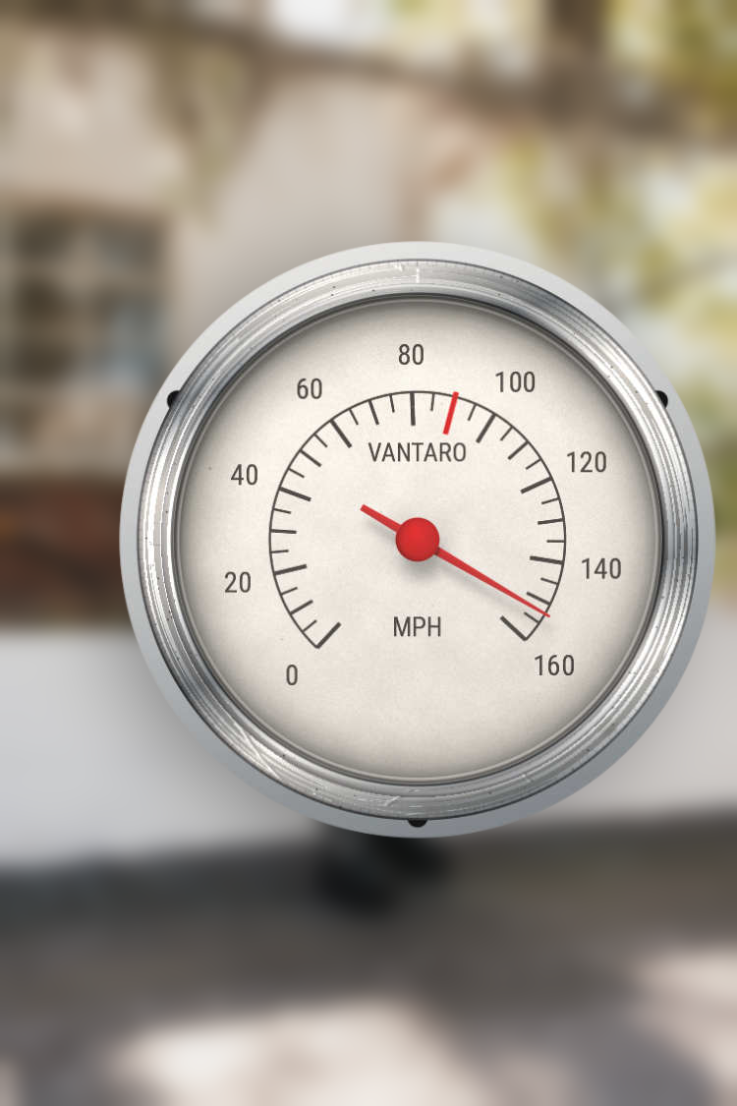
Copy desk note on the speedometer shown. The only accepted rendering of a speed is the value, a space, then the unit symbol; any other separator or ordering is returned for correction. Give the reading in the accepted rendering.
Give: 152.5 mph
